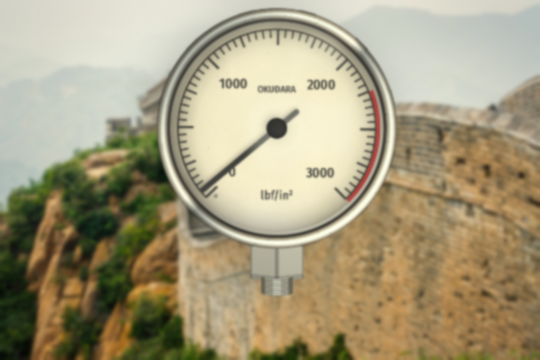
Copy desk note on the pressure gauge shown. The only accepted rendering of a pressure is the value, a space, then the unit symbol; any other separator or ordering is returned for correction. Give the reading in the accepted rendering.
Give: 50 psi
